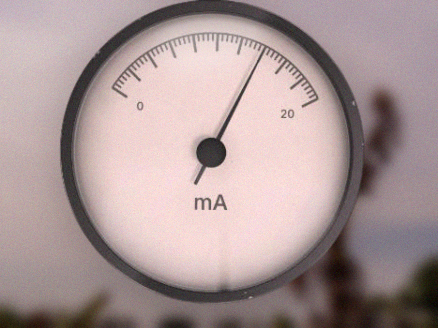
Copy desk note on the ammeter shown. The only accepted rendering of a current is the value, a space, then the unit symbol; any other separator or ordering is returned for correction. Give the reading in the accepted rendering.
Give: 14 mA
